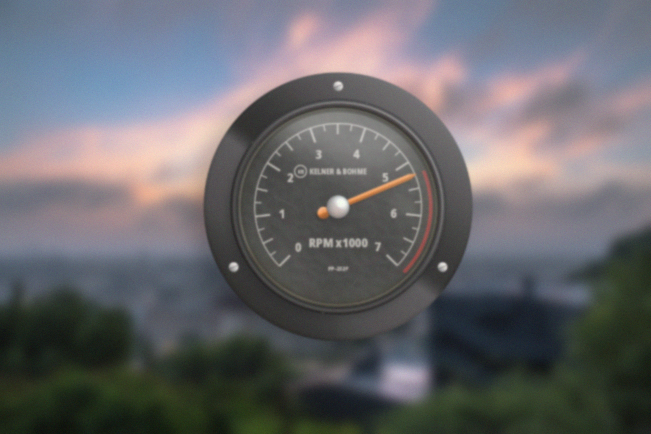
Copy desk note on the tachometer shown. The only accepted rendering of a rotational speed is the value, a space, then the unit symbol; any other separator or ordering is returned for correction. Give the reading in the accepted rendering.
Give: 5250 rpm
